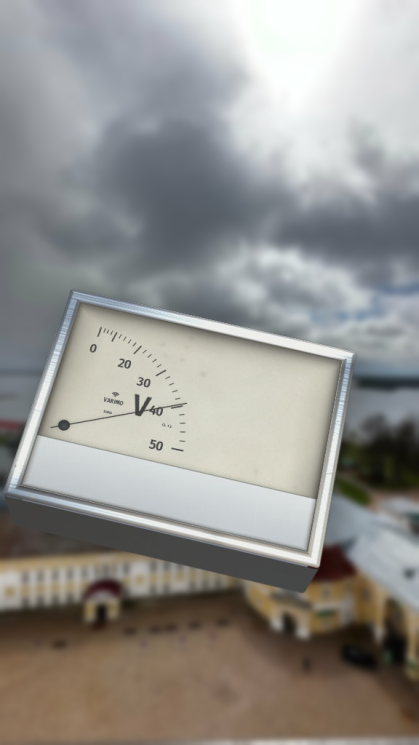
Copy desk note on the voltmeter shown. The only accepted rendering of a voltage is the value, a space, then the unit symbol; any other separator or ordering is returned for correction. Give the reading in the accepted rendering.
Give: 40 V
